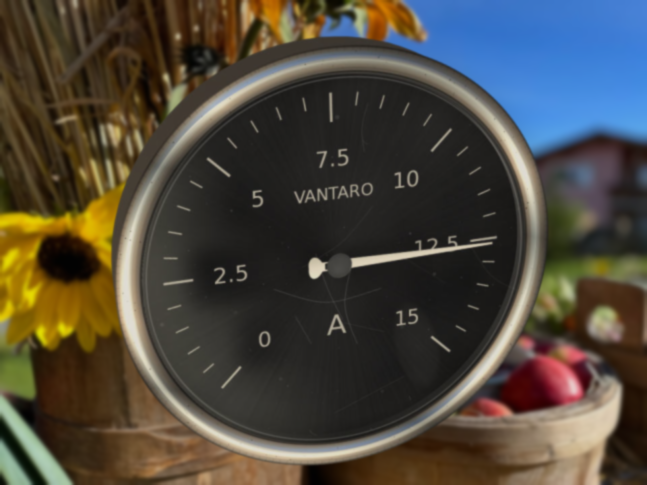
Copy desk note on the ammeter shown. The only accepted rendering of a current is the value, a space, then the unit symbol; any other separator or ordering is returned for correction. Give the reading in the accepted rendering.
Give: 12.5 A
